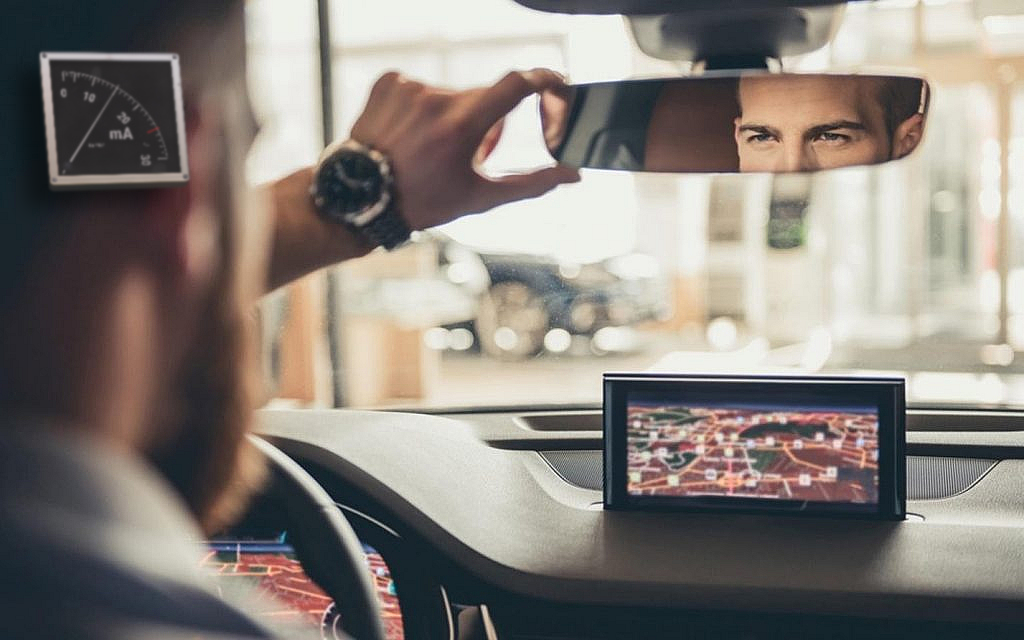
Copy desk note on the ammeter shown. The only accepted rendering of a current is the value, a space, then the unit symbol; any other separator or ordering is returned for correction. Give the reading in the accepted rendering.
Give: 15 mA
